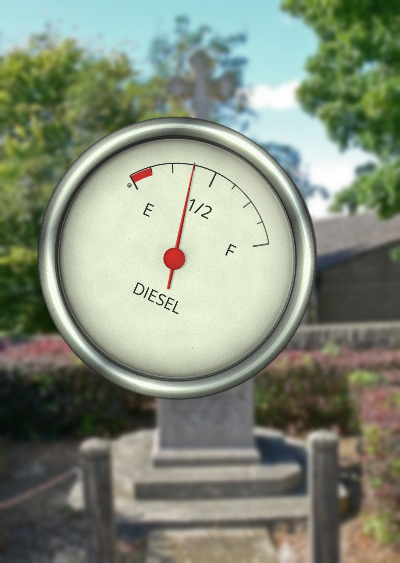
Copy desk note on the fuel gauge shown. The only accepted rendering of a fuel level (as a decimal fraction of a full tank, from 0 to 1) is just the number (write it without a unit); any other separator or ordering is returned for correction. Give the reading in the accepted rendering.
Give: 0.375
